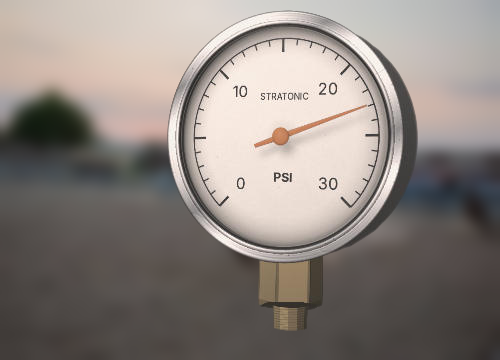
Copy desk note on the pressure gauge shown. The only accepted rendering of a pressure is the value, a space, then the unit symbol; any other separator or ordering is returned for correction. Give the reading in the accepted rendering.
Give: 23 psi
